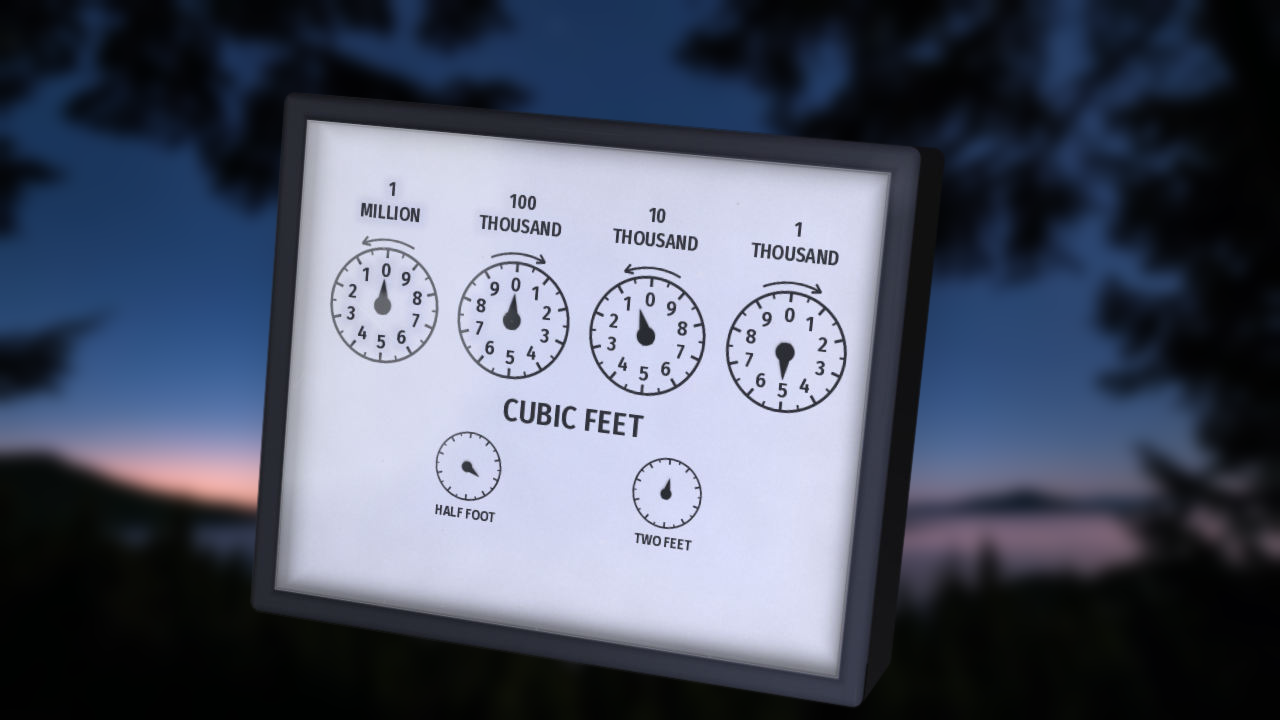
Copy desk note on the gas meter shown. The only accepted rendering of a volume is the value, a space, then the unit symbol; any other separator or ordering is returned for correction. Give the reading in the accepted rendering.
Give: 500 ft³
